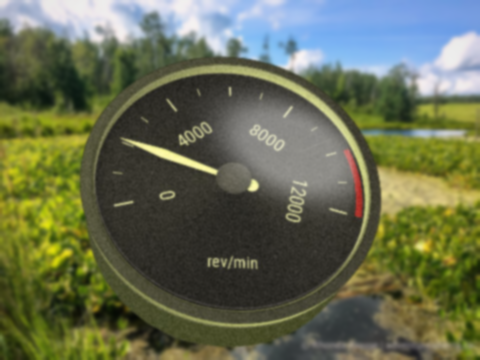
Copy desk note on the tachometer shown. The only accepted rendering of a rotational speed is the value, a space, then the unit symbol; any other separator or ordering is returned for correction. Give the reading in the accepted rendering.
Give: 2000 rpm
